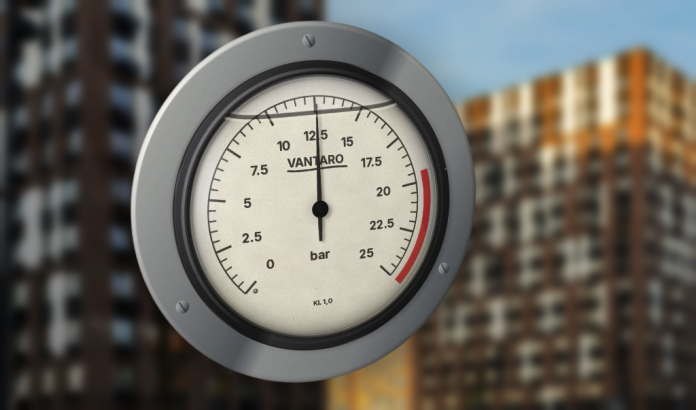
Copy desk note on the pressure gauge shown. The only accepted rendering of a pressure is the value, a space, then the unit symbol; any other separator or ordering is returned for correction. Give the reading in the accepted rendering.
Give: 12.5 bar
